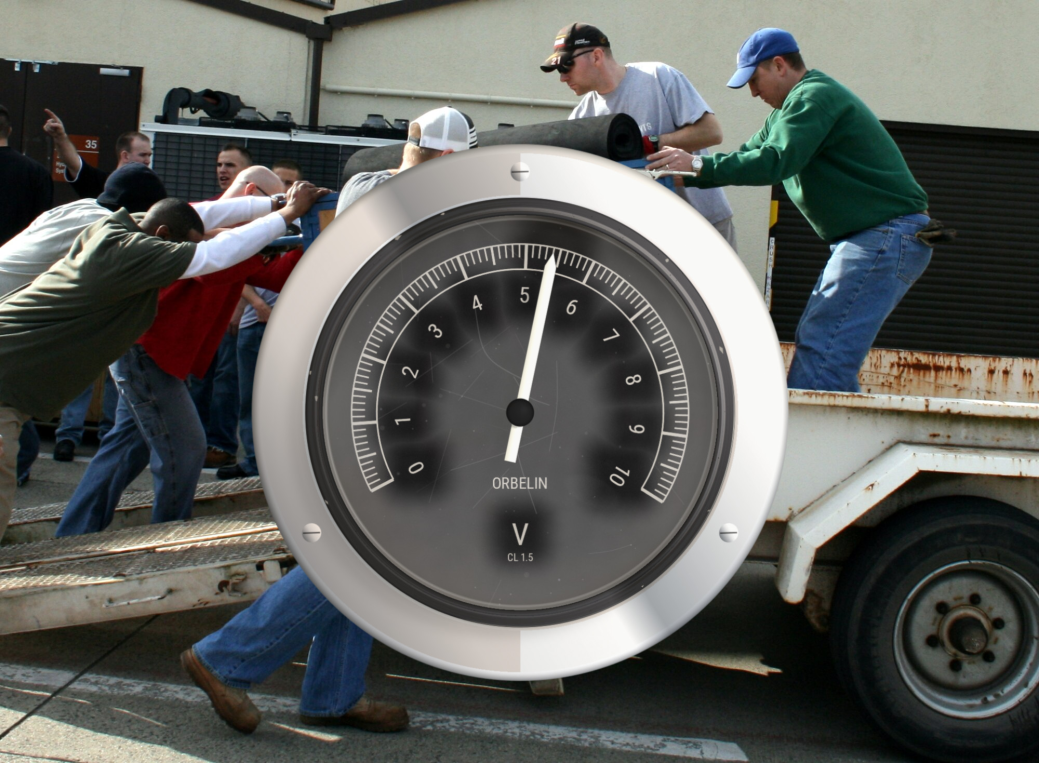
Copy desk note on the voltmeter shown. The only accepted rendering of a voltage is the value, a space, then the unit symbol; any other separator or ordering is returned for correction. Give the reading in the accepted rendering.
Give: 5.4 V
